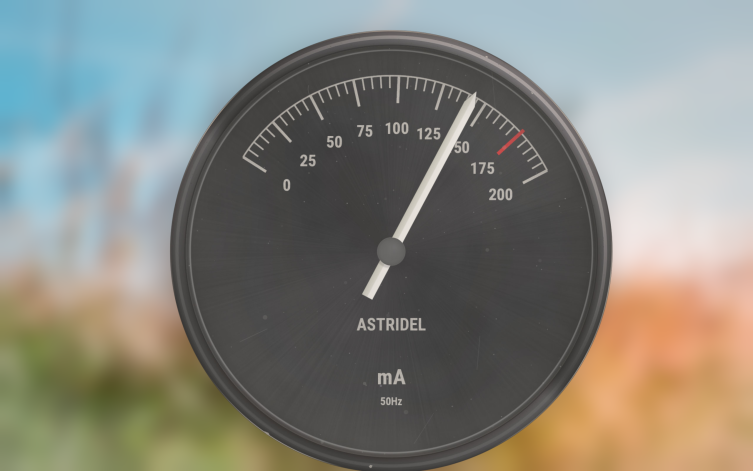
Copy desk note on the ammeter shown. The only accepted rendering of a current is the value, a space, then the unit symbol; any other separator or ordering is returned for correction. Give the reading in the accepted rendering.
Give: 142.5 mA
